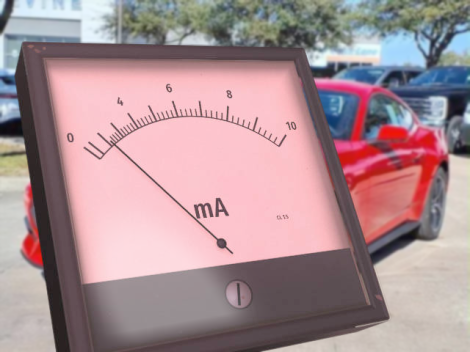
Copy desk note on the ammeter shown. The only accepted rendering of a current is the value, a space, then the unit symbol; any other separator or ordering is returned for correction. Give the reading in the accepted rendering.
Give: 2 mA
